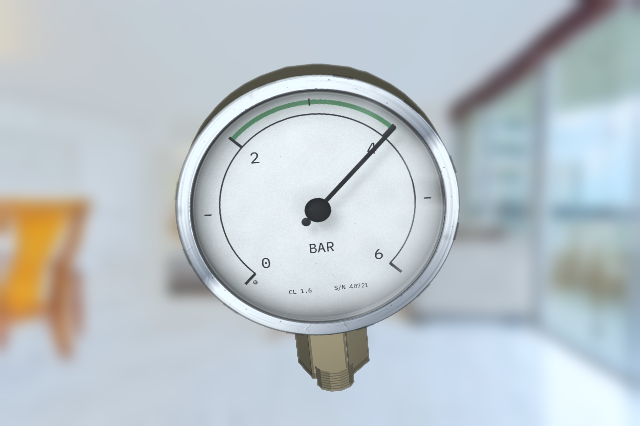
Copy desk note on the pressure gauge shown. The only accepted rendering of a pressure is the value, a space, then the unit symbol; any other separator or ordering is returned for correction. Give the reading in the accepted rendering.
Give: 4 bar
